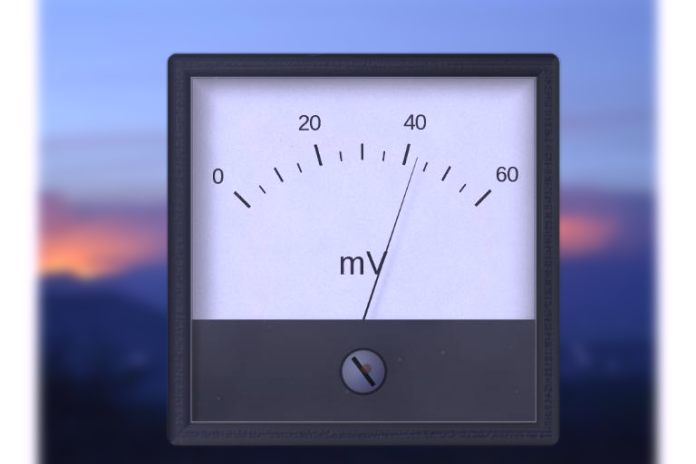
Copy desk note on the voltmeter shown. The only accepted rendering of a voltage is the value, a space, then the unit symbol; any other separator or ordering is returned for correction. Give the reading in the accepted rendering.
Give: 42.5 mV
